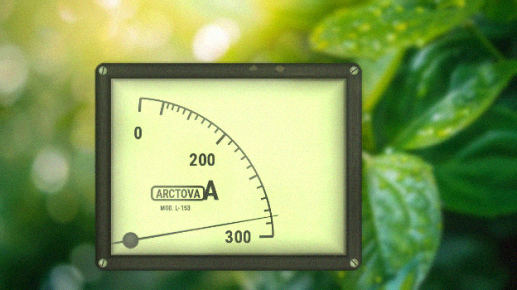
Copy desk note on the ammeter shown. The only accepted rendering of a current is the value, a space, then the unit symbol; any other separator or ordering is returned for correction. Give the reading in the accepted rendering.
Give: 285 A
